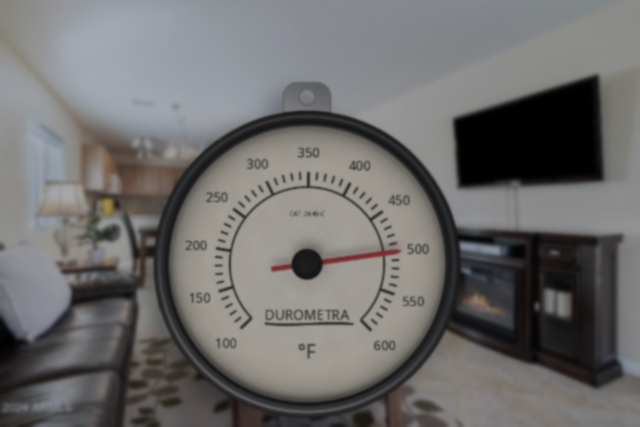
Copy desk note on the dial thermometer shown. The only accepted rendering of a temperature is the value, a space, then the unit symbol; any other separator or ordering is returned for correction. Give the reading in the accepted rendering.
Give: 500 °F
